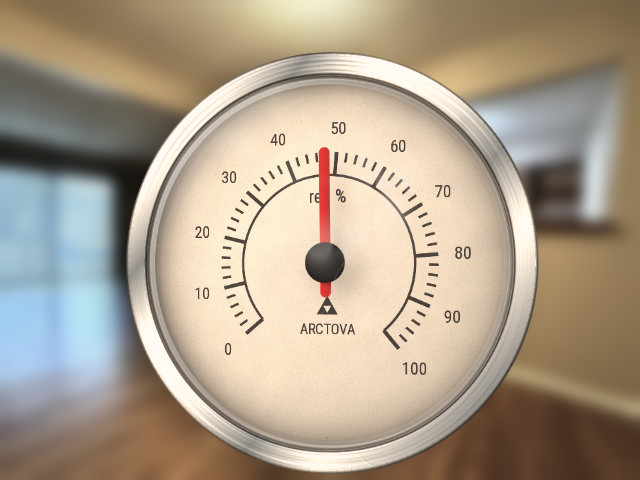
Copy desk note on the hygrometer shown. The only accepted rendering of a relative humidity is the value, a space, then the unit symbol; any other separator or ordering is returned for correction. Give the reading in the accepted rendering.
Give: 48 %
